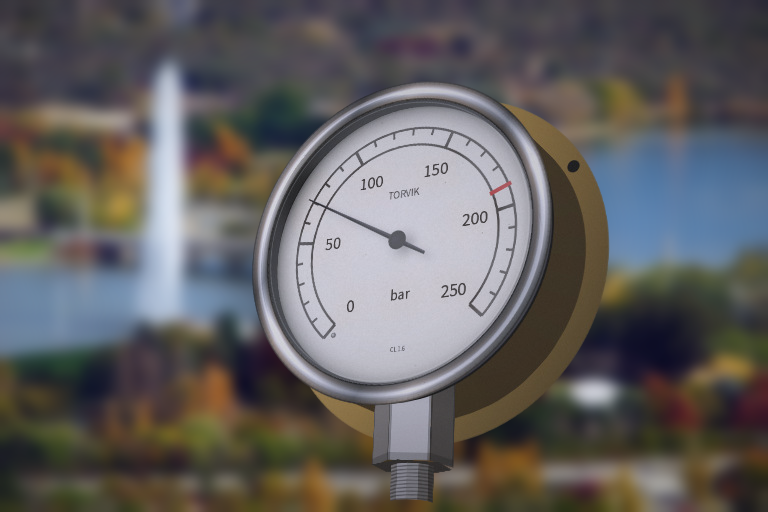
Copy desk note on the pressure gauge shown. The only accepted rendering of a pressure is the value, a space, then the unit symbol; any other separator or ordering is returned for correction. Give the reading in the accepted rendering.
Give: 70 bar
